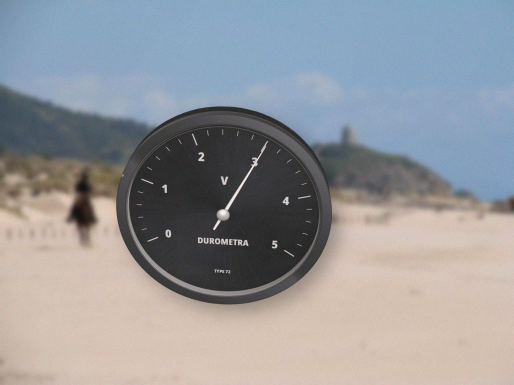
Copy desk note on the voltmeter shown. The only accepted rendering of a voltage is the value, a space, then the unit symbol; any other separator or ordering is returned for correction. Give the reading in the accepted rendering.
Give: 3 V
